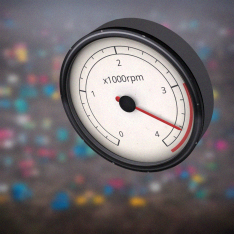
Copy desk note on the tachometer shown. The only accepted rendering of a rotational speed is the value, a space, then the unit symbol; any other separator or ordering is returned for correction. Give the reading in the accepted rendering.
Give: 3600 rpm
